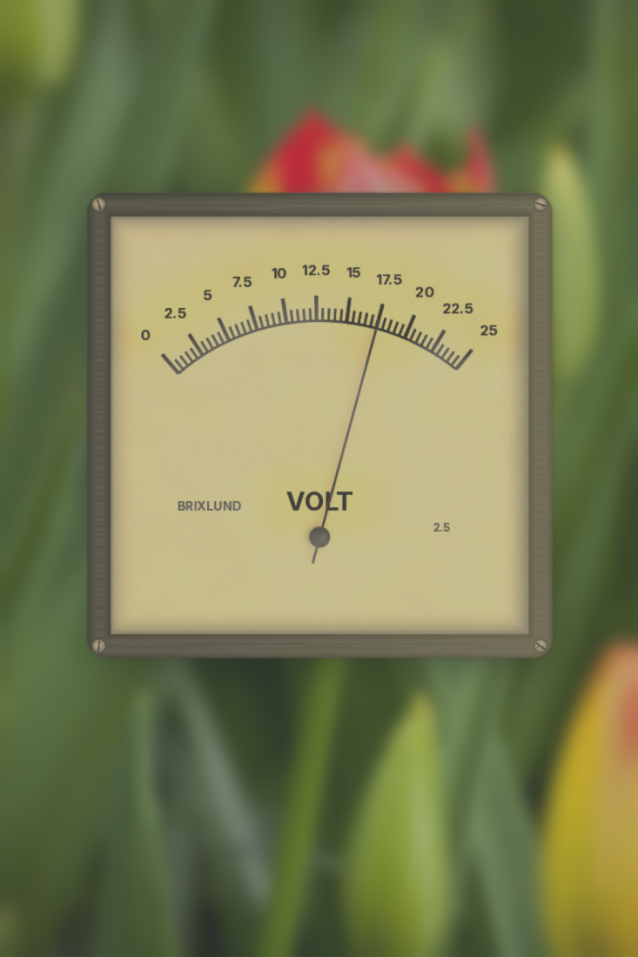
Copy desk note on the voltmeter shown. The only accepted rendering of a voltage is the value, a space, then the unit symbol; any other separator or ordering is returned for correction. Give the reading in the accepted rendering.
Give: 17.5 V
